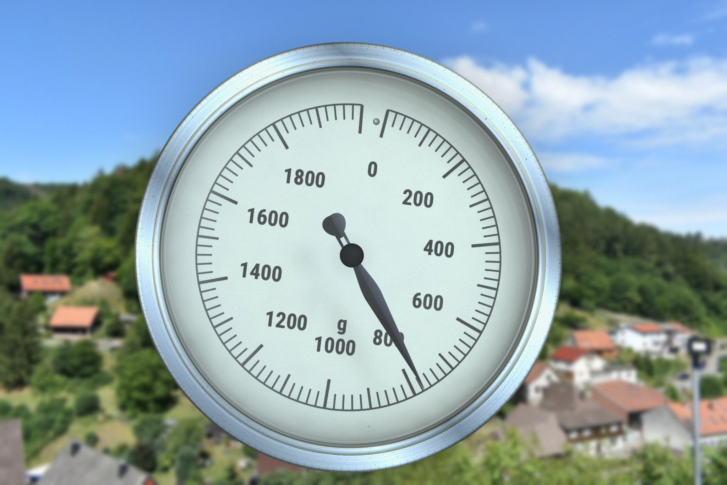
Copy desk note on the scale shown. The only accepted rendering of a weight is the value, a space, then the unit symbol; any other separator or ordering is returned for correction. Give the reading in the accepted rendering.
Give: 780 g
